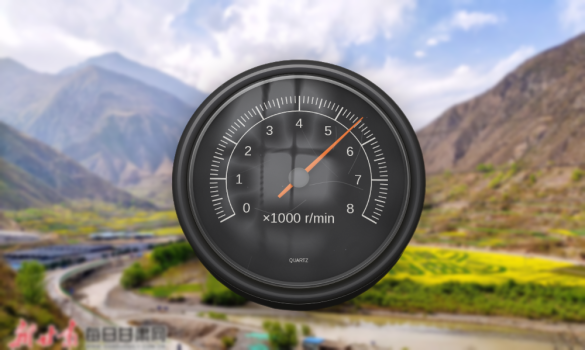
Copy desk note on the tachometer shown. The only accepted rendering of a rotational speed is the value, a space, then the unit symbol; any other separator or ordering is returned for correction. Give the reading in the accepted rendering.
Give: 5500 rpm
